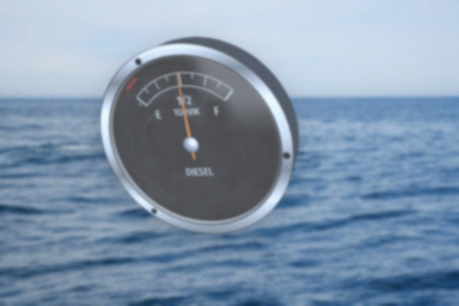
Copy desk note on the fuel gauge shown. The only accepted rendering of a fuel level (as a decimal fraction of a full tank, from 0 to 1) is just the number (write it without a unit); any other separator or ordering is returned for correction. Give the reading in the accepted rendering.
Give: 0.5
